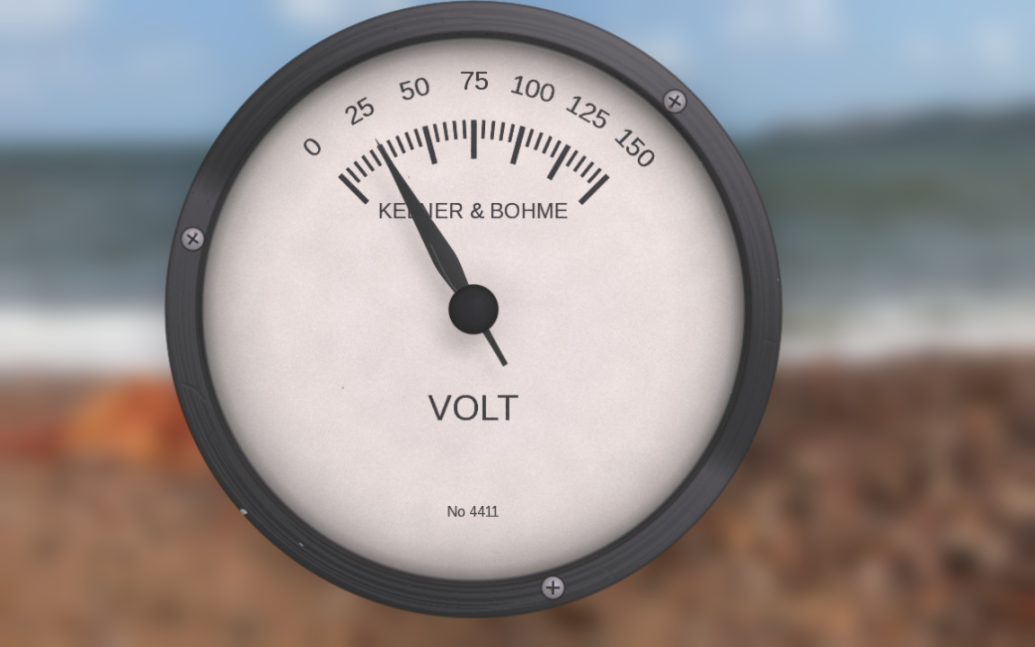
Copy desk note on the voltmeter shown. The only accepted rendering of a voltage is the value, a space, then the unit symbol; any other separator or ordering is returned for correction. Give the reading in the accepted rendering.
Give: 25 V
